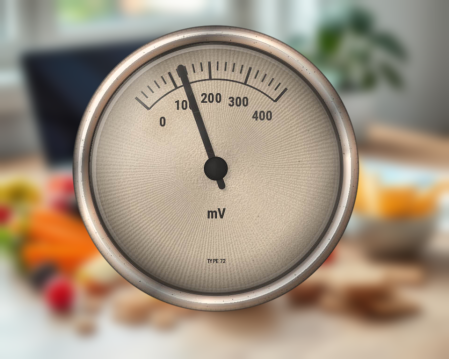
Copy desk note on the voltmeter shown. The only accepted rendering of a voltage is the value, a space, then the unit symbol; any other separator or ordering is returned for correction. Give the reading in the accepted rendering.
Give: 130 mV
